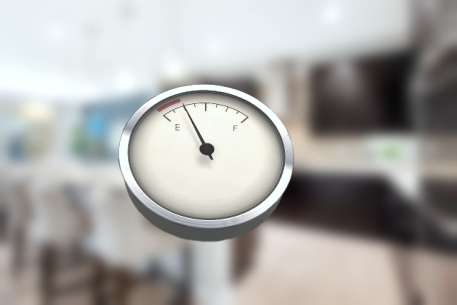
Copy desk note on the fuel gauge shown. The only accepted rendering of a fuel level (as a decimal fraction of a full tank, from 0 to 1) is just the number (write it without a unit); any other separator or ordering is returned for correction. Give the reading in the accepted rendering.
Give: 0.25
